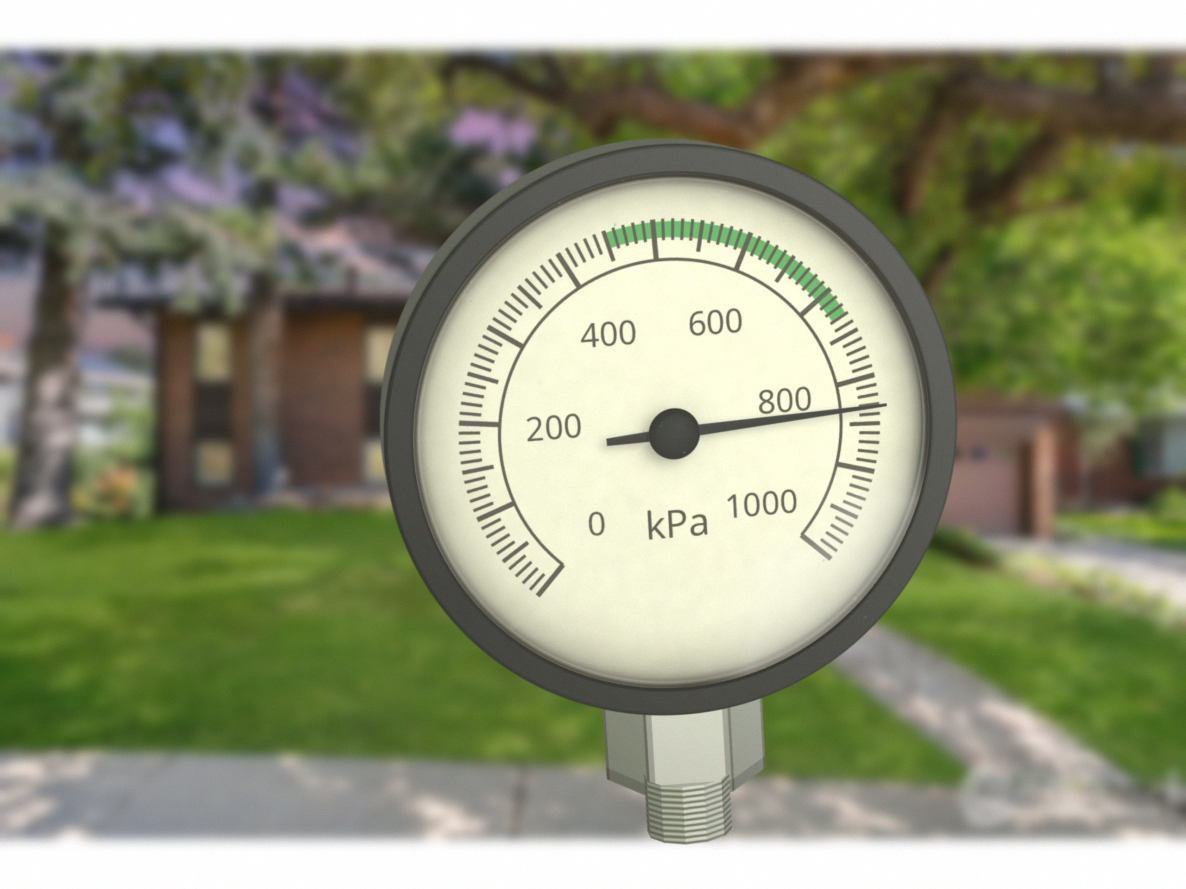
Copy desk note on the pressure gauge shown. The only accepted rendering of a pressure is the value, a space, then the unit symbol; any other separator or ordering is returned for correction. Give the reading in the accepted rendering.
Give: 830 kPa
